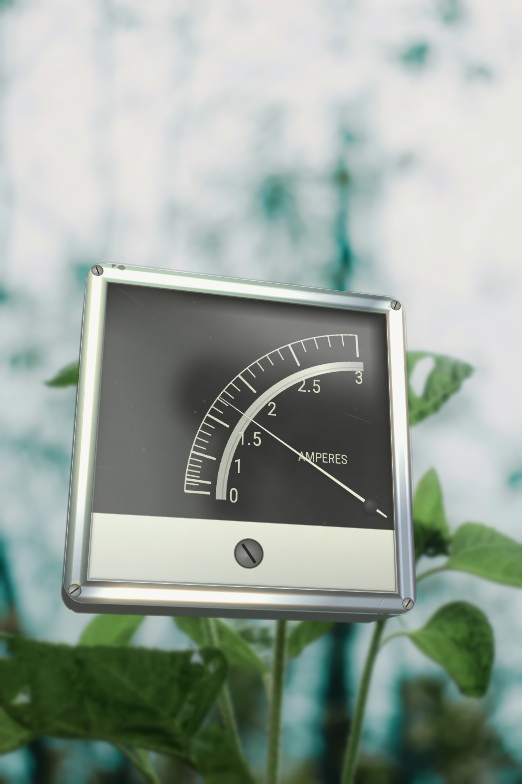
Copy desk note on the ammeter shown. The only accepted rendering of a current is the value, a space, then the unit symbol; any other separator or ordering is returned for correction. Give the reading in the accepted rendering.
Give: 1.7 A
